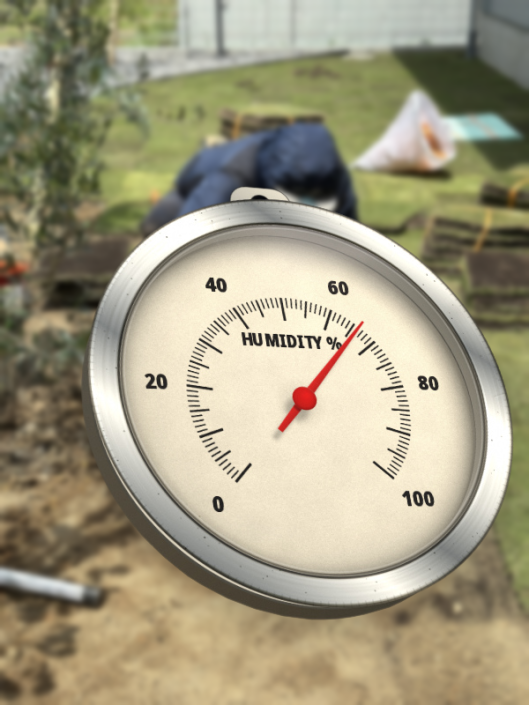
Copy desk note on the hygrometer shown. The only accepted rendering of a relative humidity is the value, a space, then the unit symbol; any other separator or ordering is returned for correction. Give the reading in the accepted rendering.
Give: 66 %
